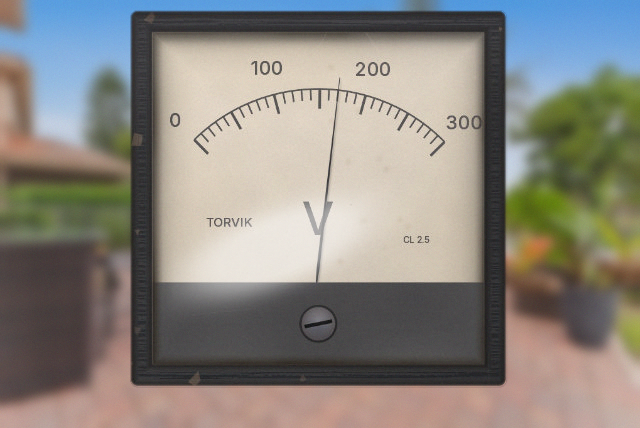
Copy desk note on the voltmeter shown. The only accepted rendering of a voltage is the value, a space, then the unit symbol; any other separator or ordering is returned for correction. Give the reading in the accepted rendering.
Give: 170 V
